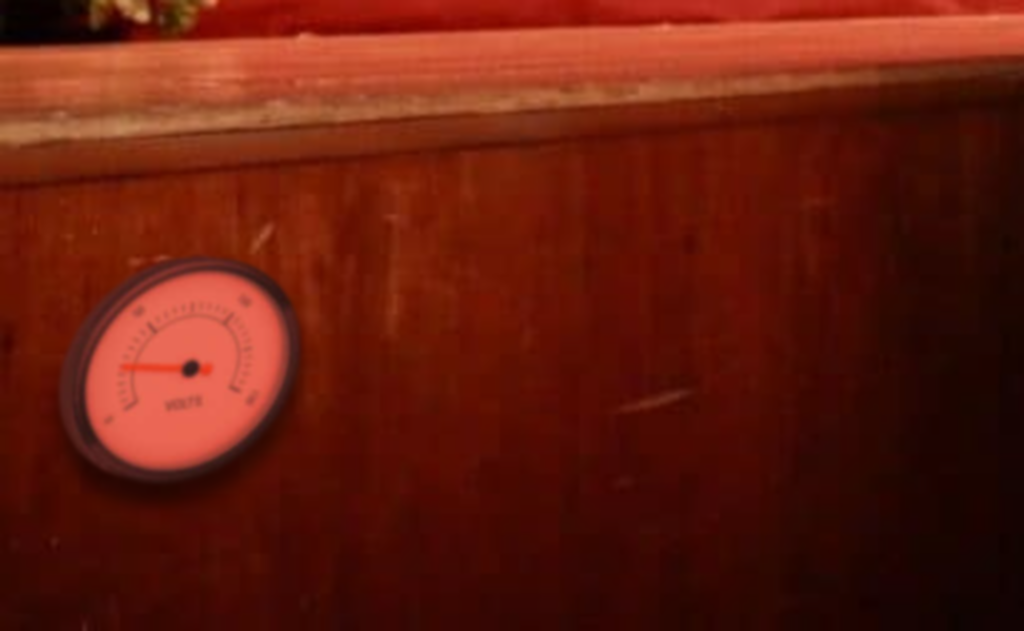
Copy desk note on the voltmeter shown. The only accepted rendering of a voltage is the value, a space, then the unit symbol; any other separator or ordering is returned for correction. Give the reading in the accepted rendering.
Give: 25 V
